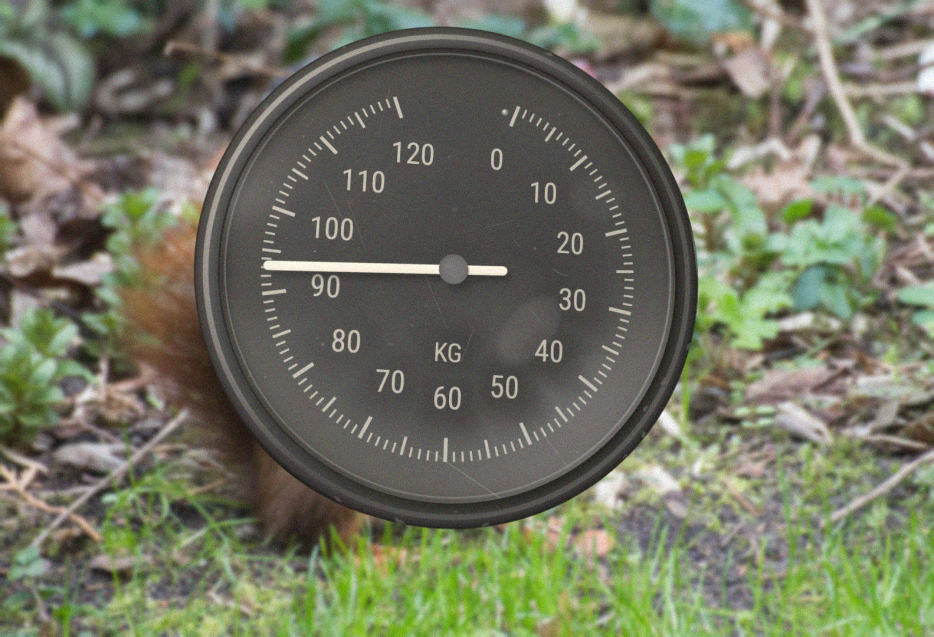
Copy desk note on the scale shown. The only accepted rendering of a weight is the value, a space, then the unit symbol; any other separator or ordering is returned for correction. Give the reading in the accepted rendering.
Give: 93 kg
